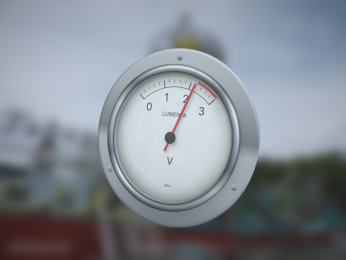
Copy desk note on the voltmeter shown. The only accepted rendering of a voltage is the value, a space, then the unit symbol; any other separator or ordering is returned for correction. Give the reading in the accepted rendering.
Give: 2.2 V
